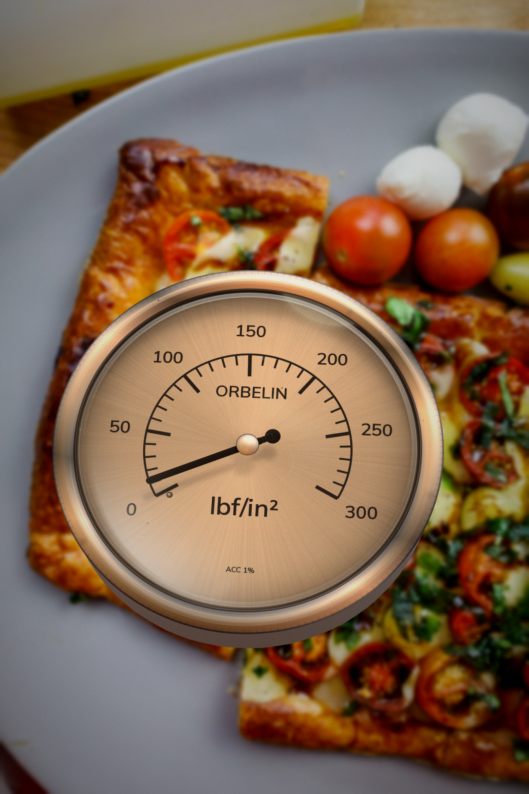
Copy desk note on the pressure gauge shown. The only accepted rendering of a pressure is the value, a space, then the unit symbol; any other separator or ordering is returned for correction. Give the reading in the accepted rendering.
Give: 10 psi
